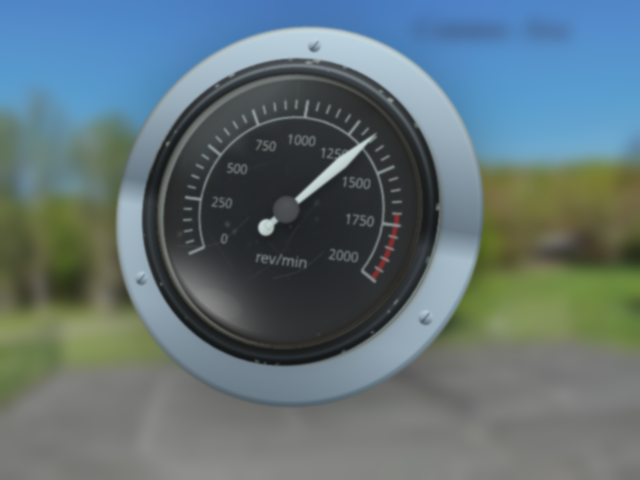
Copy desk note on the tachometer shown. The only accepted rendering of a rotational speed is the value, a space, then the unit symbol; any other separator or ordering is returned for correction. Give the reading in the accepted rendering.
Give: 1350 rpm
